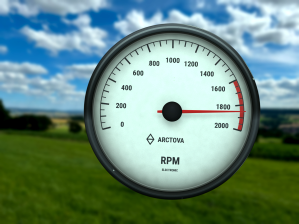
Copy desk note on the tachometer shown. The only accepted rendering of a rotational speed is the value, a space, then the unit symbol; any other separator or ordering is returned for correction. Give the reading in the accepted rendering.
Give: 1850 rpm
